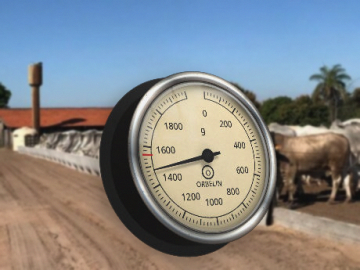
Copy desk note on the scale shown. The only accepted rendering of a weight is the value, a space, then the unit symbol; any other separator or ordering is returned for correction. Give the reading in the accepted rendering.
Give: 1480 g
